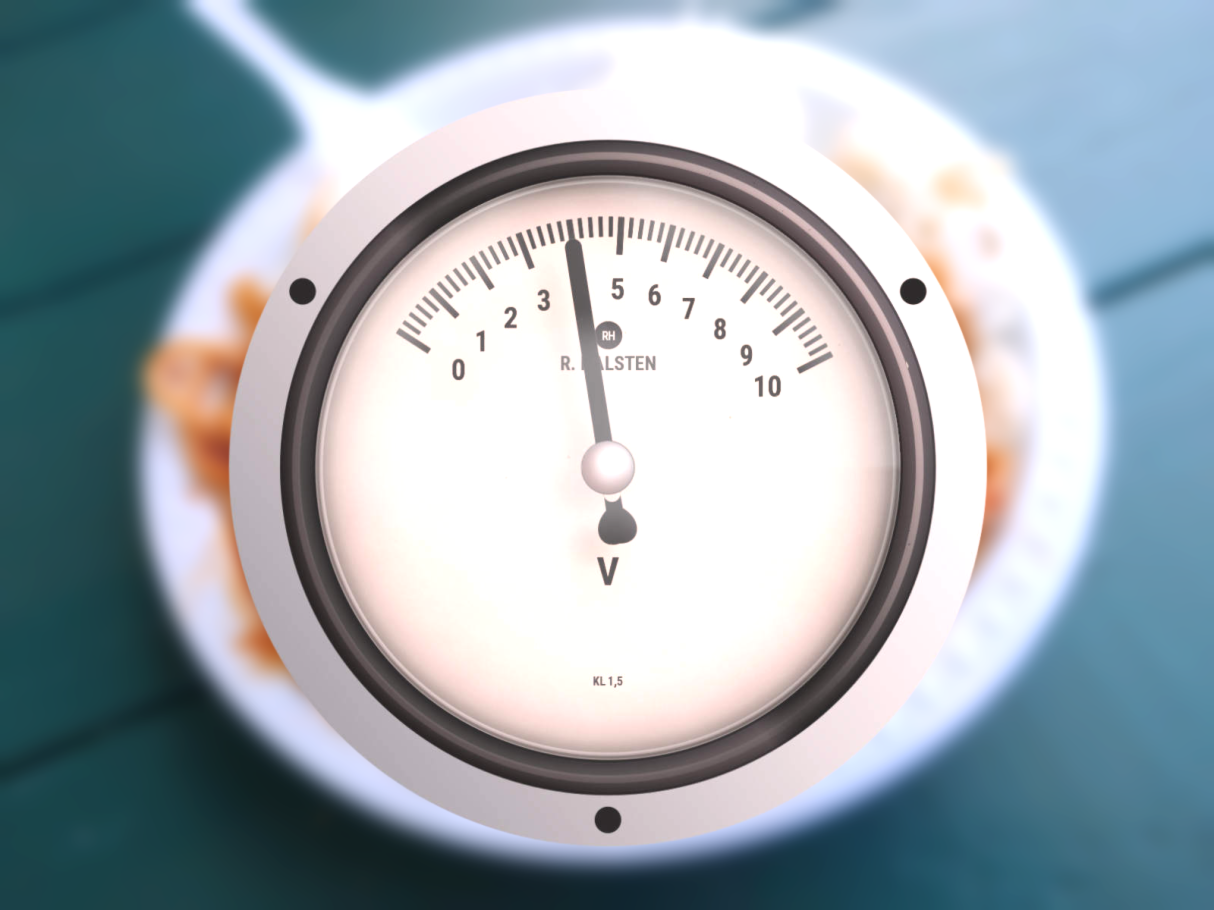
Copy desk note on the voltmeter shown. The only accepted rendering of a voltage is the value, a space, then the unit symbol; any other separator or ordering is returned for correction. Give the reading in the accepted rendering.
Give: 4 V
